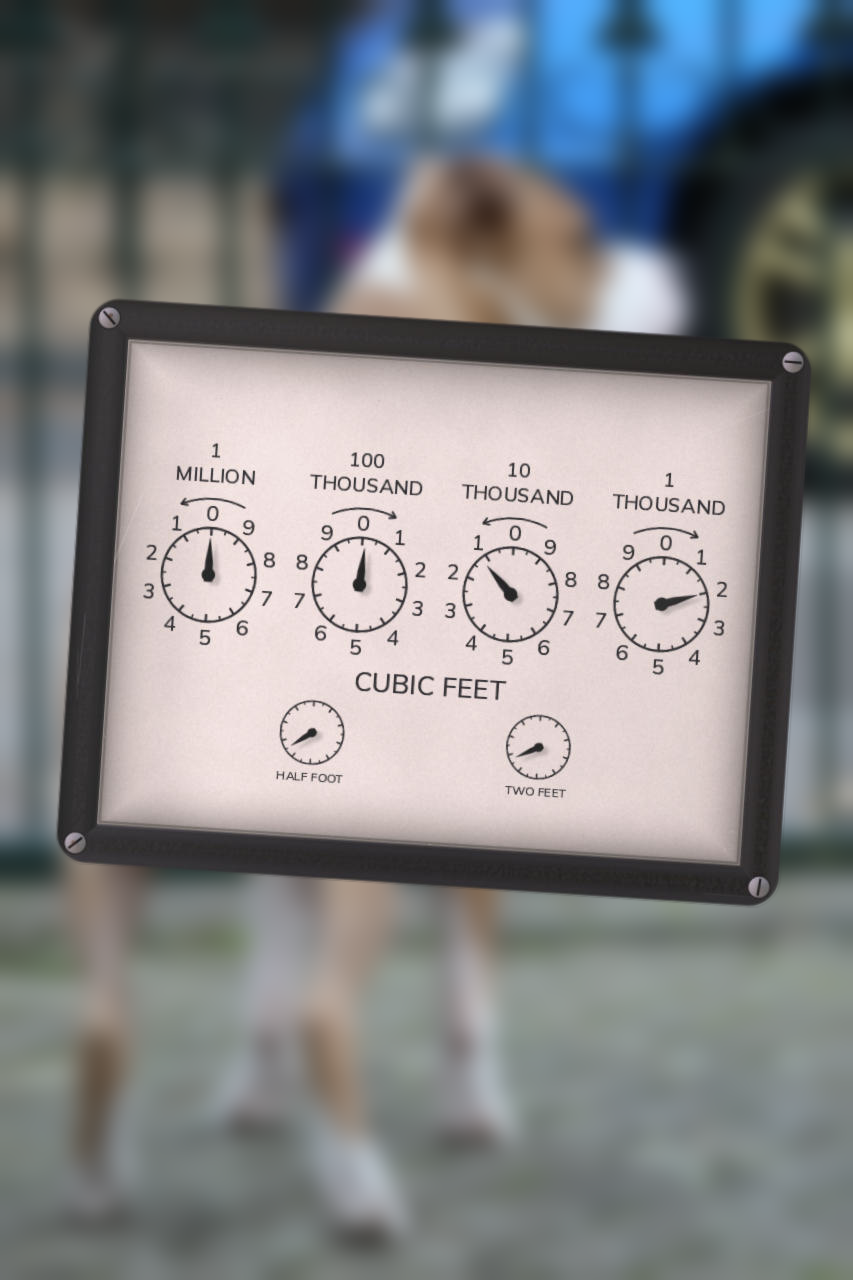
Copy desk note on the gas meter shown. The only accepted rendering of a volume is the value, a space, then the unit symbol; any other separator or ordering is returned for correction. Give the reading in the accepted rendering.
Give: 1200 ft³
